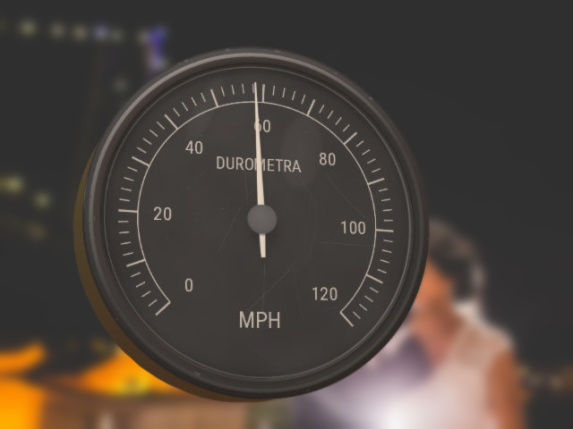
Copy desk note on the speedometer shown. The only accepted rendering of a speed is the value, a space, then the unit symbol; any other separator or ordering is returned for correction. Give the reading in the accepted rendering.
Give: 58 mph
